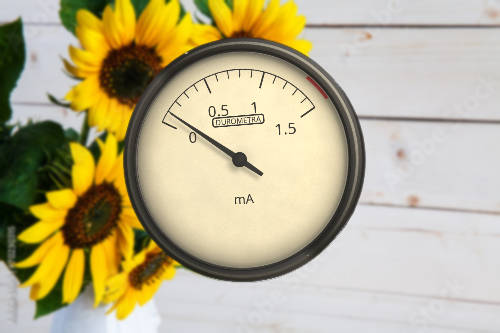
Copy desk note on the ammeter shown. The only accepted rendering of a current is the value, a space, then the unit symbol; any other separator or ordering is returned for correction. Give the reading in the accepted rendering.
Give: 0.1 mA
